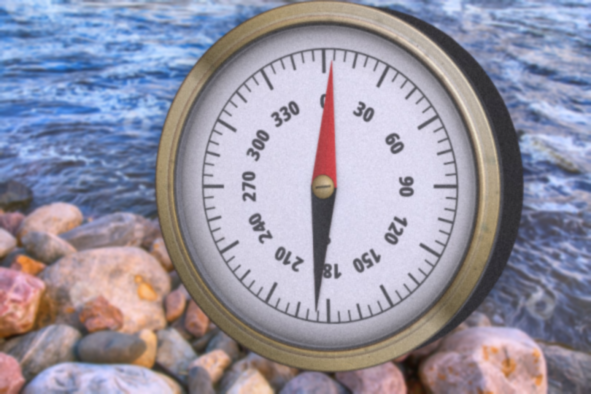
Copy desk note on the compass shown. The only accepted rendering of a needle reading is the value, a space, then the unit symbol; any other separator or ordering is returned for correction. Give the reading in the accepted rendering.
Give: 5 °
